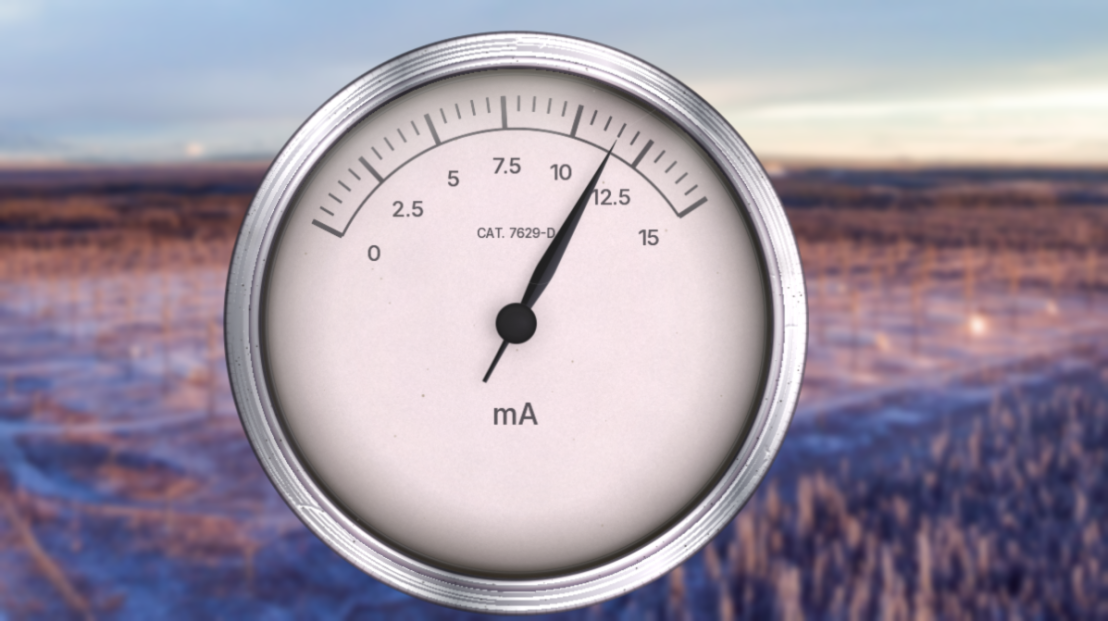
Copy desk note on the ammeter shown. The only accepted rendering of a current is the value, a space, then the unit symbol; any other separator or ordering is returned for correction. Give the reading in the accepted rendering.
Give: 11.5 mA
